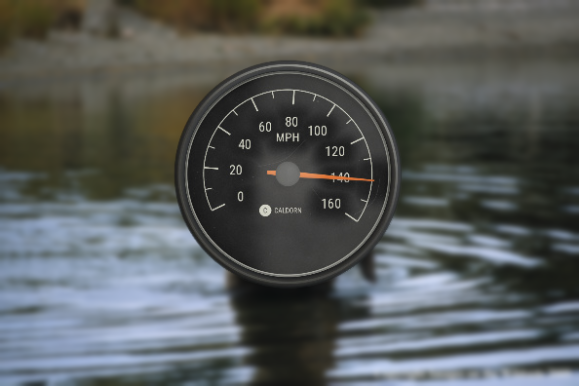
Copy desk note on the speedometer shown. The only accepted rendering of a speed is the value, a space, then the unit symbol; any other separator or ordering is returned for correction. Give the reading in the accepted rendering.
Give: 140 mph
